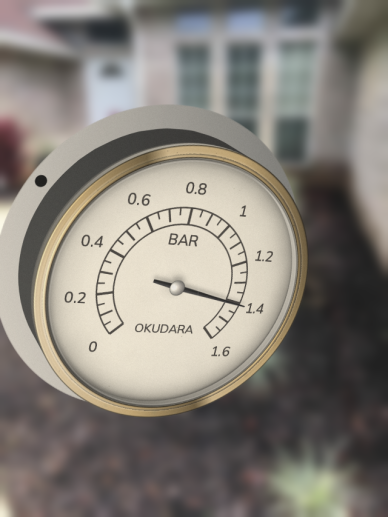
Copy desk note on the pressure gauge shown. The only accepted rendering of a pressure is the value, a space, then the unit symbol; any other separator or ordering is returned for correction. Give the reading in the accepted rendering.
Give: 1.4 bar
